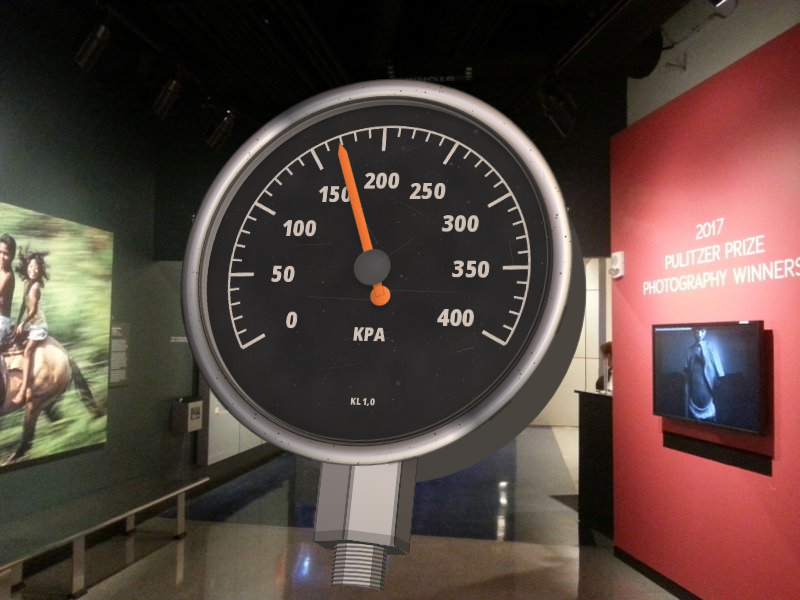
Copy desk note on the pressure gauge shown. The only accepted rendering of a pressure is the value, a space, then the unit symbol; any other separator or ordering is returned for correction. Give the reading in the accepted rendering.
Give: 170 kPa
